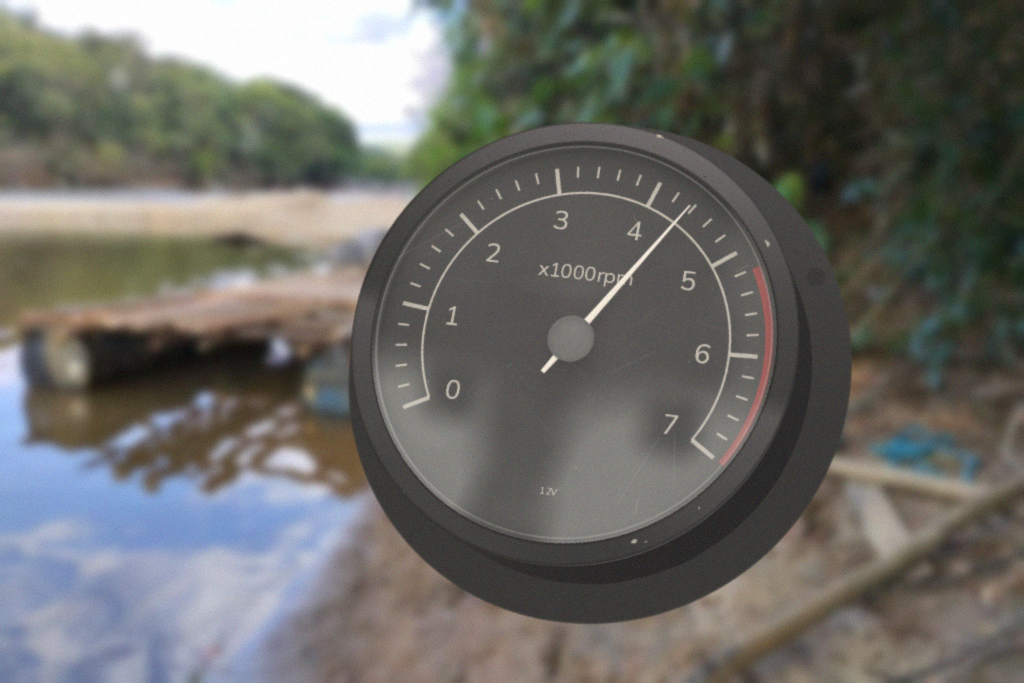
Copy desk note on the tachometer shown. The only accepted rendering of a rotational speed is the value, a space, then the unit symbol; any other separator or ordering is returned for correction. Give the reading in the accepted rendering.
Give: 4400 rpm
